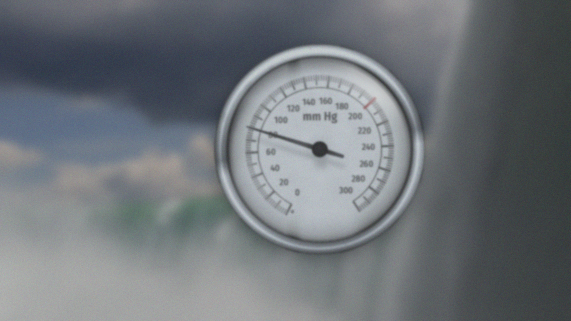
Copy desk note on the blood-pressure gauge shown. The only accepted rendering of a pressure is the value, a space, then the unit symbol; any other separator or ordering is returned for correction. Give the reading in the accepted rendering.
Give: 80 mmHg
